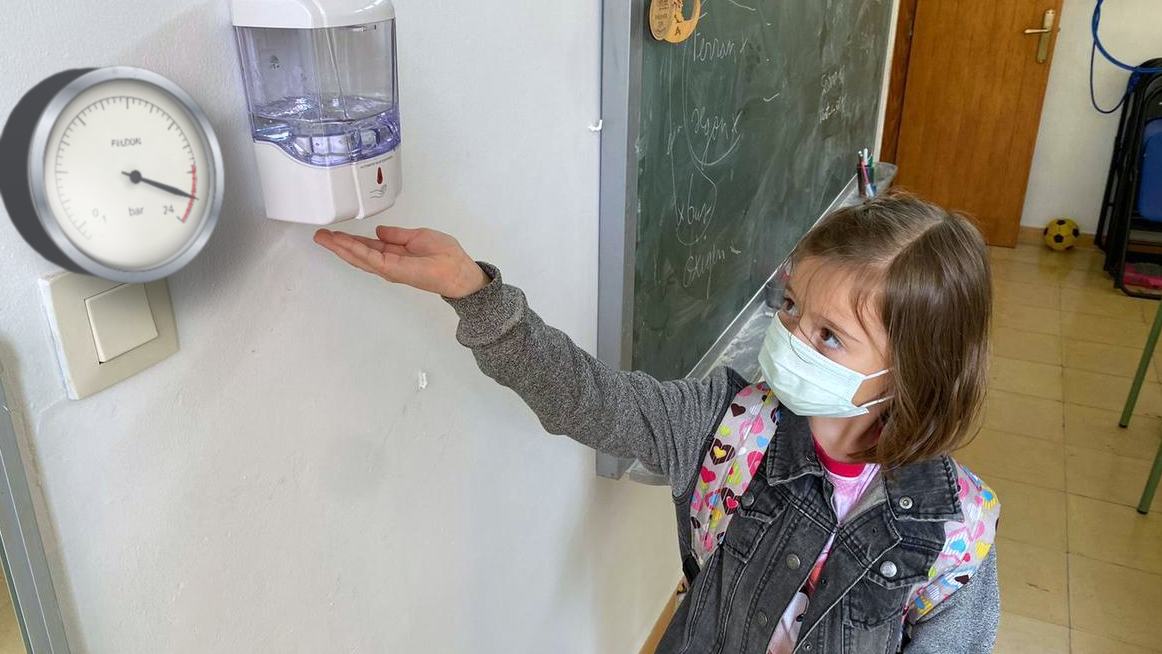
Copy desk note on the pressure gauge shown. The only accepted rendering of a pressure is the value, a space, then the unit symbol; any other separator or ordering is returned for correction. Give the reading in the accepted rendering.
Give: 22 bar
